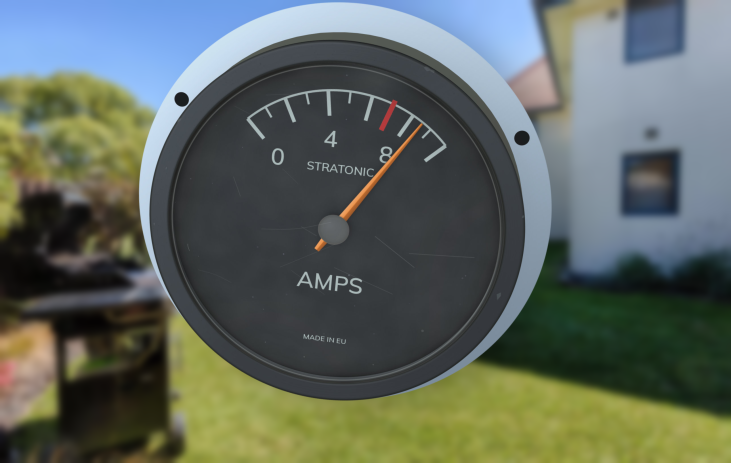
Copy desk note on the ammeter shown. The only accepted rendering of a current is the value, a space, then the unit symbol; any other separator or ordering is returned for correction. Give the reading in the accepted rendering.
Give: 8.5 A
